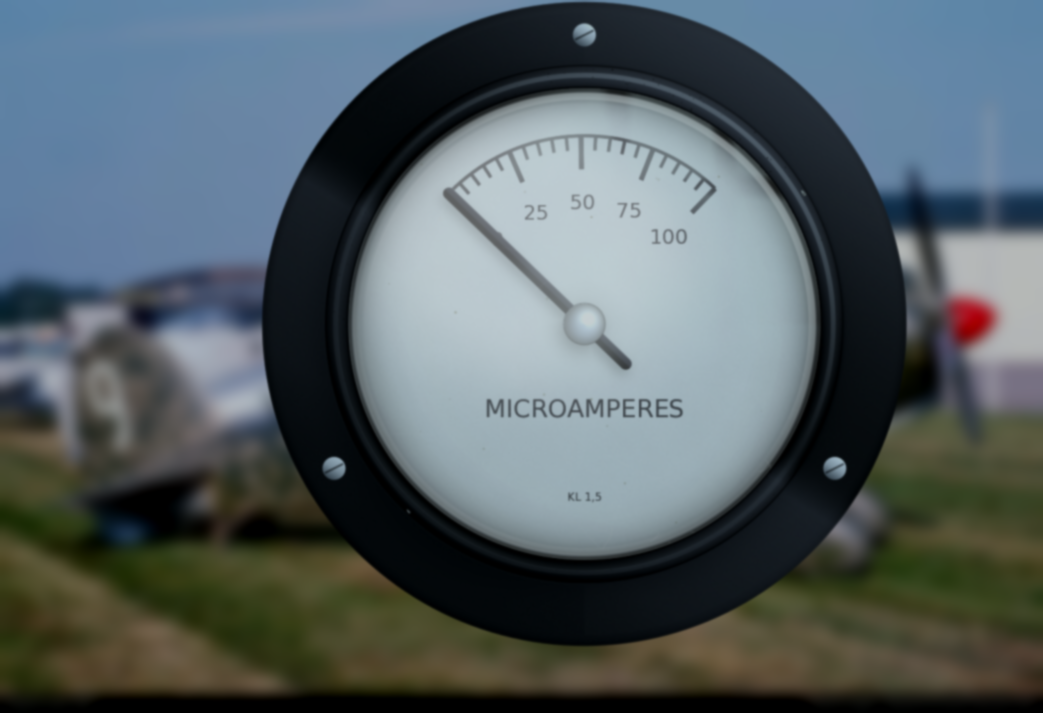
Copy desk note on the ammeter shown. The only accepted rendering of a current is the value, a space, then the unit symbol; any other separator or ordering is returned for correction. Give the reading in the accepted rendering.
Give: 0 µA
